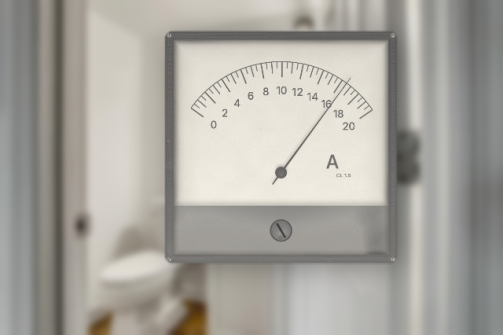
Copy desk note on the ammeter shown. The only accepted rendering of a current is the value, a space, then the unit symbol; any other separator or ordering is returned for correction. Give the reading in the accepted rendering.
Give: 16.5 A
